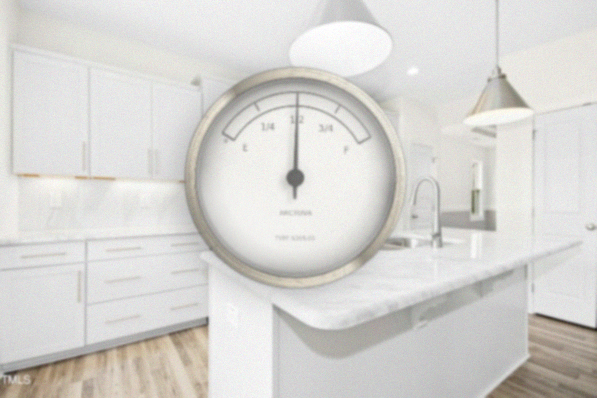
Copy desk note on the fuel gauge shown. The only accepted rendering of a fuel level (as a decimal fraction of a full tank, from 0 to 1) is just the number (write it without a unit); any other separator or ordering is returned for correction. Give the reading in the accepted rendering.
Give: 0.5
